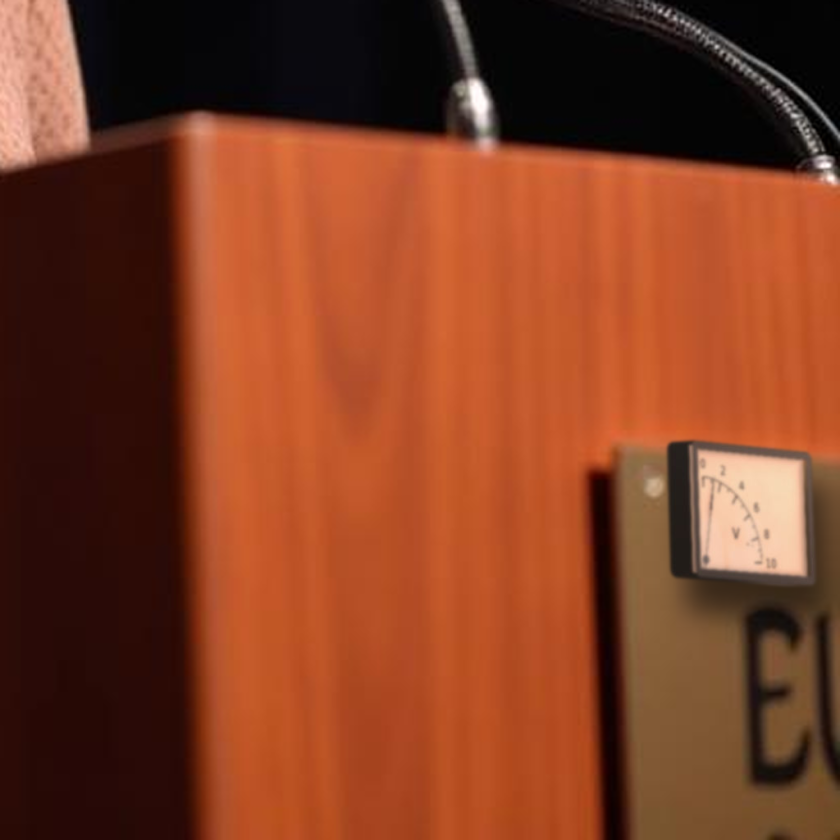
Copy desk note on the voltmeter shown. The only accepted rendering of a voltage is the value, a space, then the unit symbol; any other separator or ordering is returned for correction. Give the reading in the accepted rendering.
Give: 1 V
